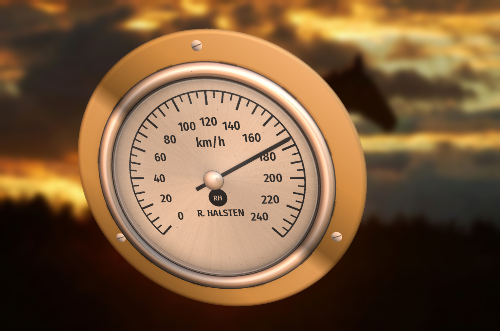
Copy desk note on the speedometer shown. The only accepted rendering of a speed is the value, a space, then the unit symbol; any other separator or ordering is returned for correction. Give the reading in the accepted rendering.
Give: 175 km/h
